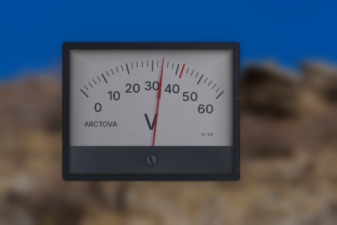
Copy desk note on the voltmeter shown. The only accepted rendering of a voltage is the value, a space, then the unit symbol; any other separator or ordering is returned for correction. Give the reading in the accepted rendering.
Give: 34 V
